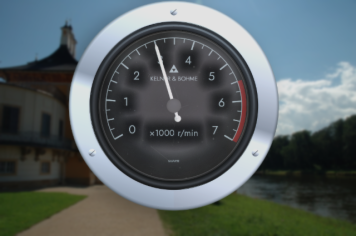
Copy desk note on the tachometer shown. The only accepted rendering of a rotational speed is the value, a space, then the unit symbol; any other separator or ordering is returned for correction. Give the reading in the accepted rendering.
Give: 3000 rpm
